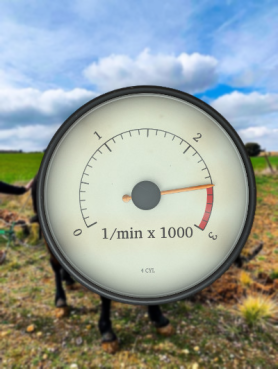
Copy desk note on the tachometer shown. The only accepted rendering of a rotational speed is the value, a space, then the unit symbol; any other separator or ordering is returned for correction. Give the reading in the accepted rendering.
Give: 2500 rpm
